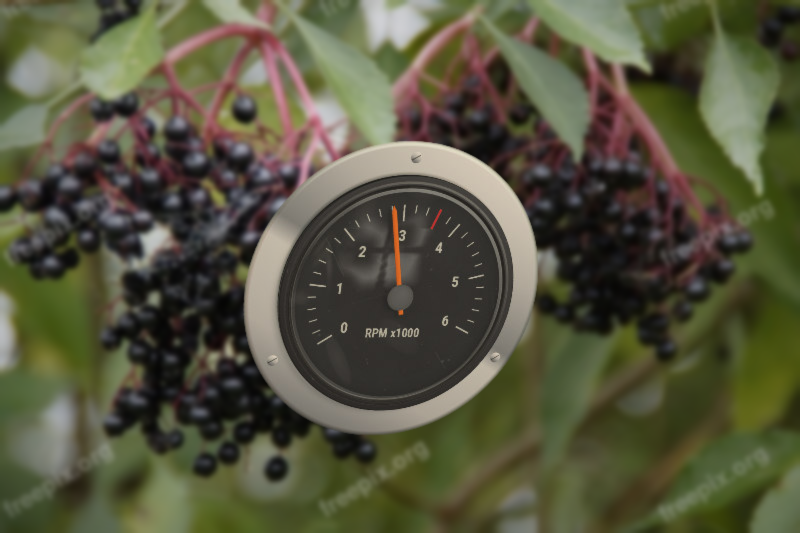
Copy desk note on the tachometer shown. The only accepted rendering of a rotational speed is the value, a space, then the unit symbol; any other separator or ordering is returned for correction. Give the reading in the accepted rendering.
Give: 2800 rpm
